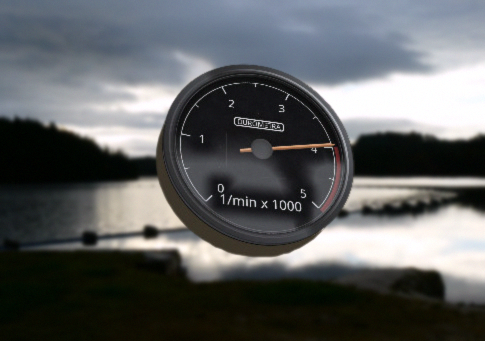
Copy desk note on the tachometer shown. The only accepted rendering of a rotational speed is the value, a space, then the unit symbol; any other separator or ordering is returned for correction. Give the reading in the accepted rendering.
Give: 4000 rpm
